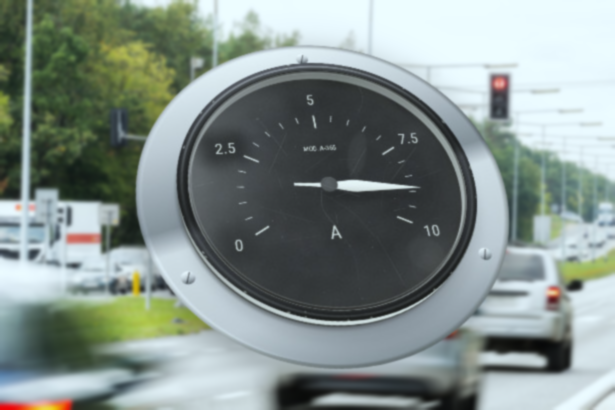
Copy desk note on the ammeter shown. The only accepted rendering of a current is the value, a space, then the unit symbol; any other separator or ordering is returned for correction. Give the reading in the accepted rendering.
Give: 9 A
